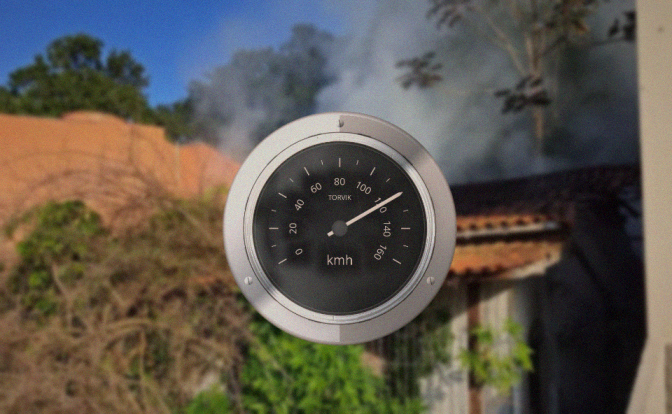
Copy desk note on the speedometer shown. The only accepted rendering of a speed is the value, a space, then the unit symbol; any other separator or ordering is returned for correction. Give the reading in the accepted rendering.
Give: 120 km/h
